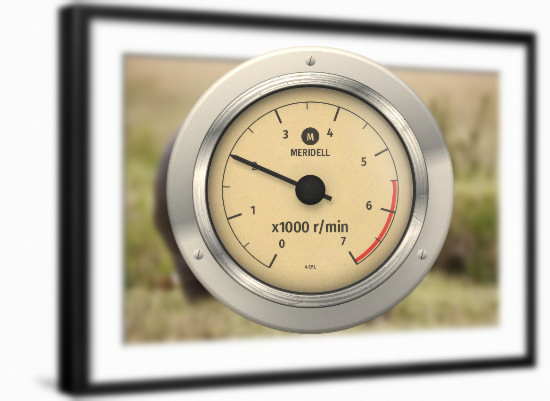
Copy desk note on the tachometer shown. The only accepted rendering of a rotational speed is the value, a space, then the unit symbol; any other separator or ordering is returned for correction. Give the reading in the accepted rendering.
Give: 2000 rpm
